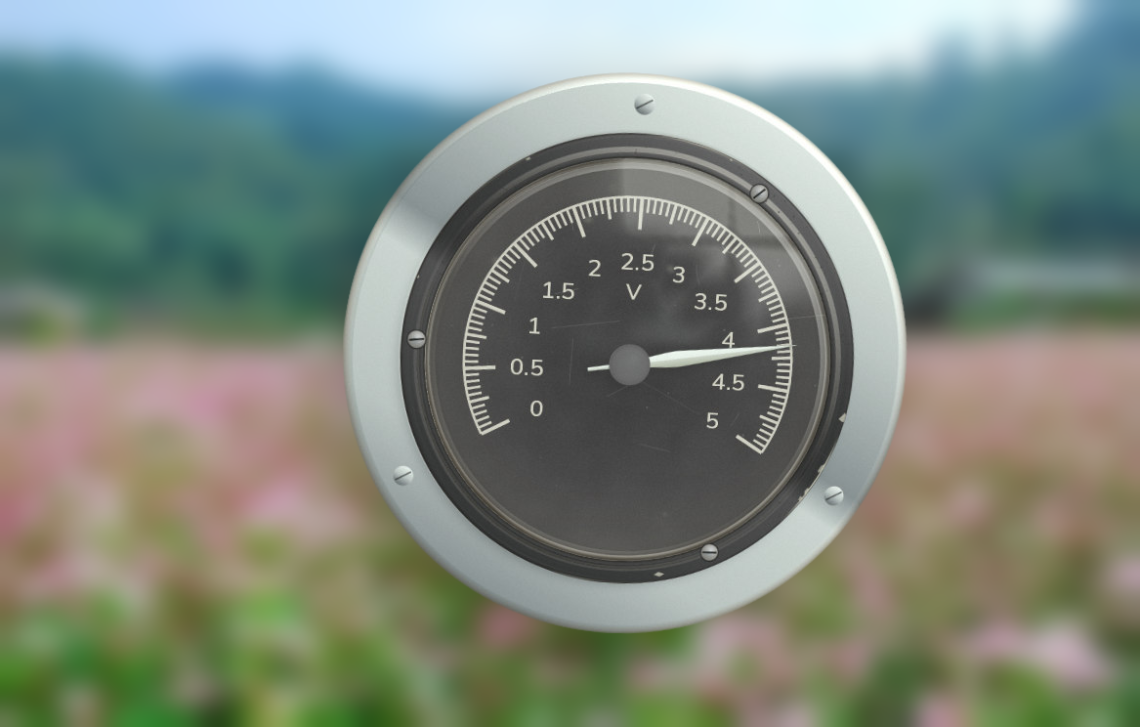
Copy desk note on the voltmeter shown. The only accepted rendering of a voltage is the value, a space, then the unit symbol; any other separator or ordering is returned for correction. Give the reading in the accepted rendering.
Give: 4.15 V
